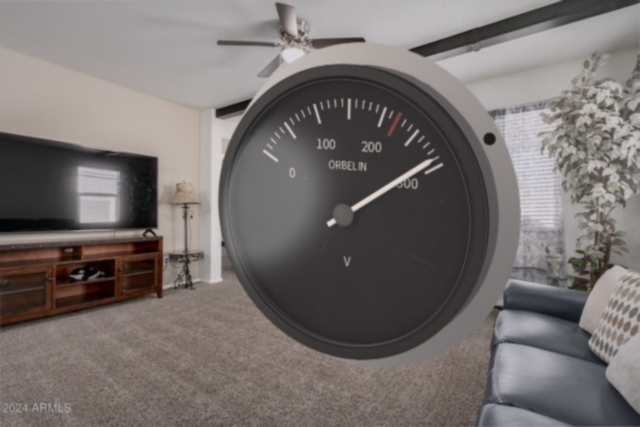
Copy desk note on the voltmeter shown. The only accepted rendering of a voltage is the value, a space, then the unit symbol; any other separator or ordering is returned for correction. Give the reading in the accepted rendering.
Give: 290 V
